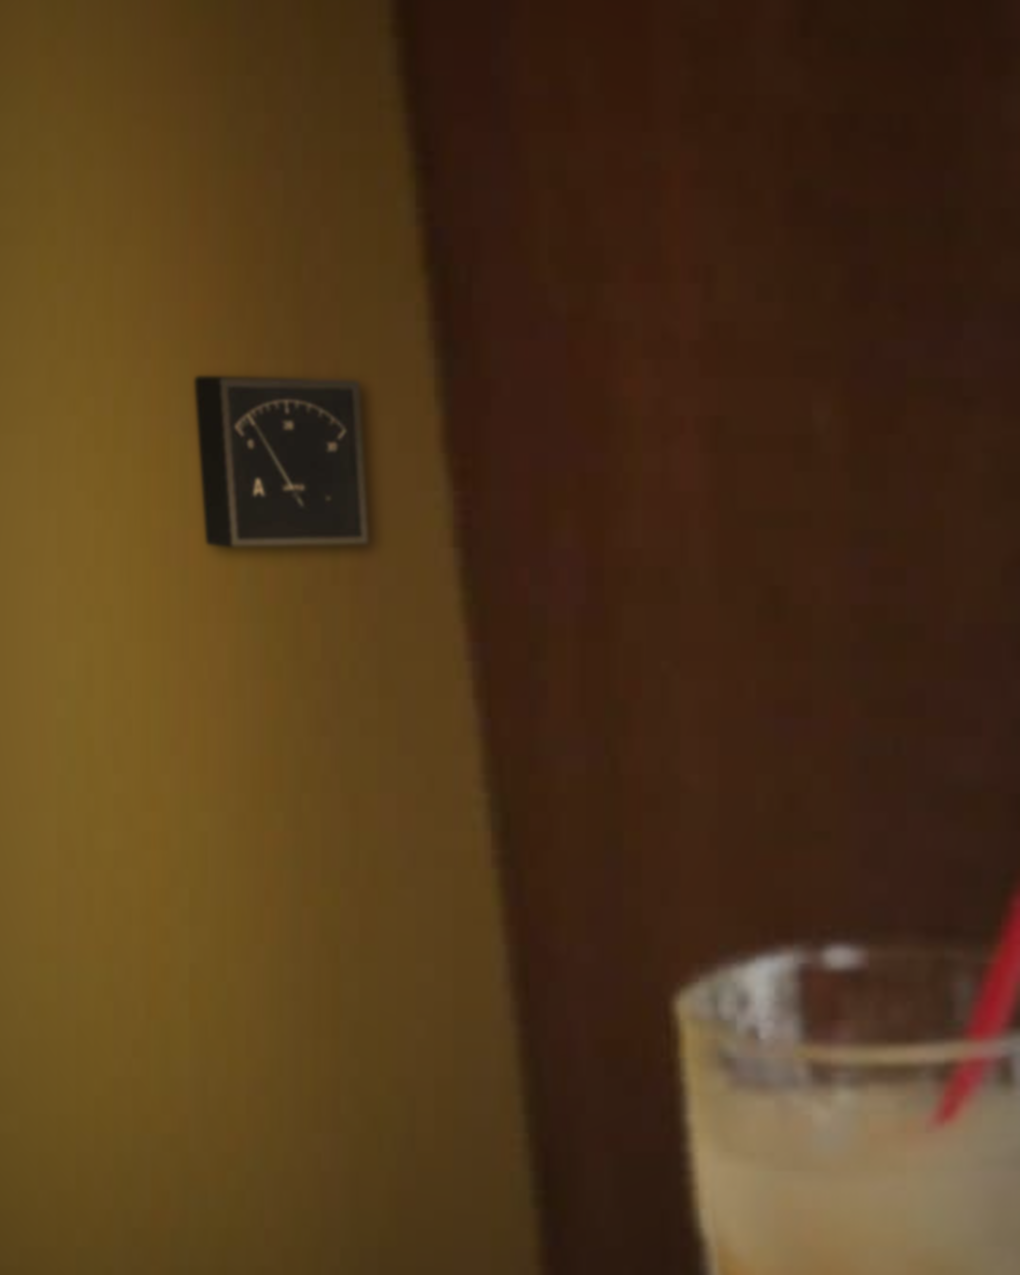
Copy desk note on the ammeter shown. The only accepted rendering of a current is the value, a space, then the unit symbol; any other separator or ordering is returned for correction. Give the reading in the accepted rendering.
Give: 10 A
